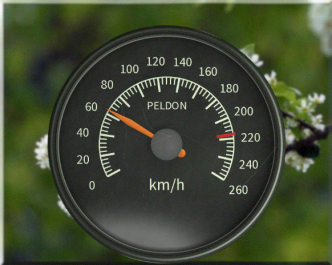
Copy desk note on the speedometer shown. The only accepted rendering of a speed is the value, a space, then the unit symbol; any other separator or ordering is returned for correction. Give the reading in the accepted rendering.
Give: 64 km/h
